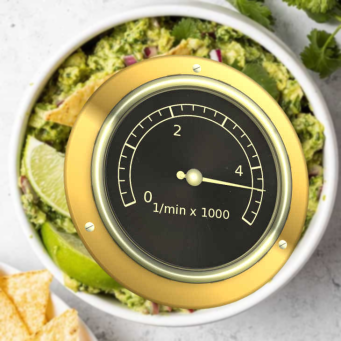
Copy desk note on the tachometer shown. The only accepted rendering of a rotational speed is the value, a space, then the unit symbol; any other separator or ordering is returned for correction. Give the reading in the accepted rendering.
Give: 4400 rpm
